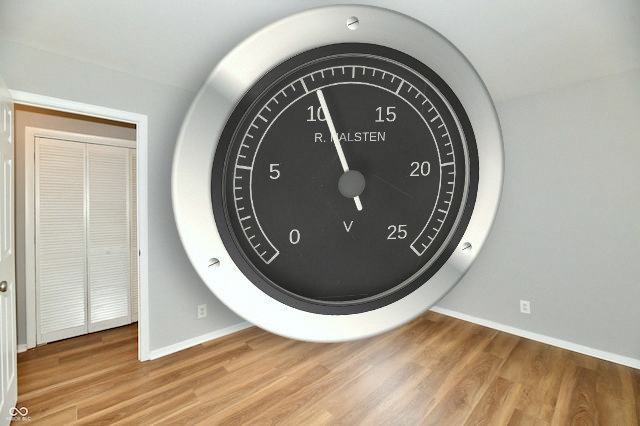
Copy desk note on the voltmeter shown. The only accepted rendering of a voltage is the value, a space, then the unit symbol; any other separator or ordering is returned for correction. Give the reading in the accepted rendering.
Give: 10.5 V
